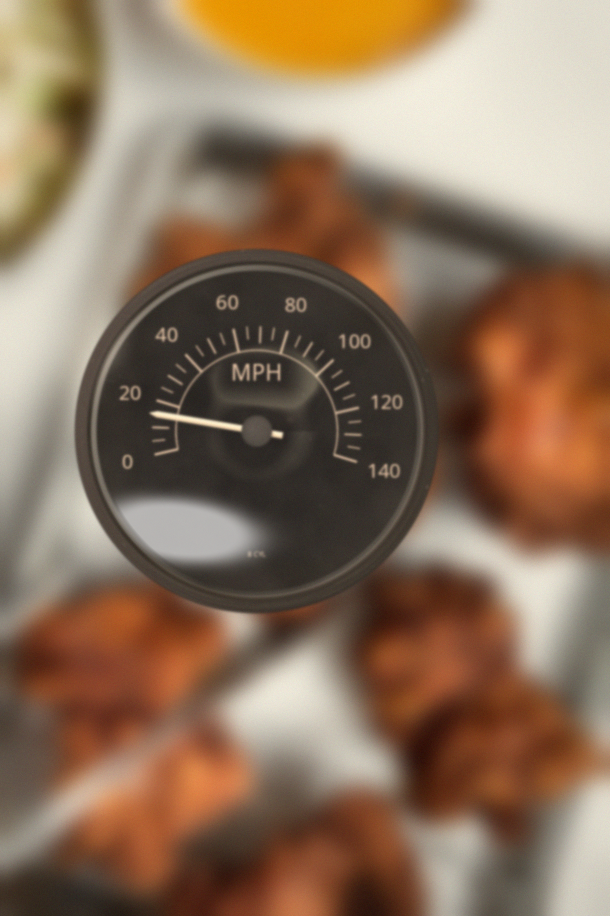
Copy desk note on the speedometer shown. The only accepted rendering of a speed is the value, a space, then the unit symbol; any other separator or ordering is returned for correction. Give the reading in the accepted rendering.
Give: 15 mph
